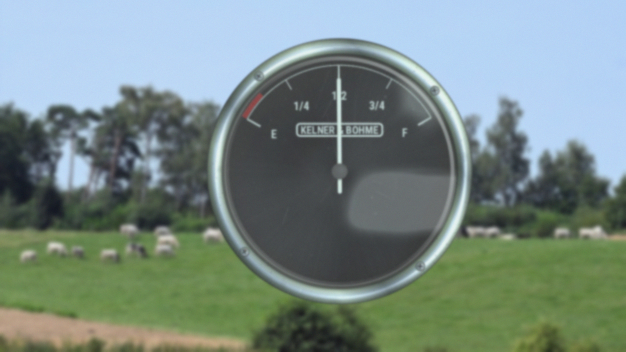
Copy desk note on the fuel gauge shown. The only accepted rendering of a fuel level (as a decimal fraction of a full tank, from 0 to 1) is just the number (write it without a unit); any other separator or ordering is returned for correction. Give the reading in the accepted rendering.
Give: 0.5
